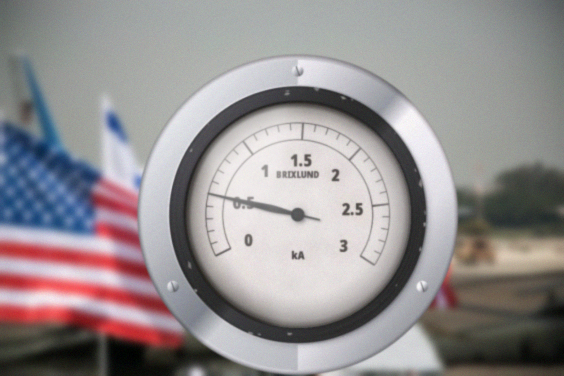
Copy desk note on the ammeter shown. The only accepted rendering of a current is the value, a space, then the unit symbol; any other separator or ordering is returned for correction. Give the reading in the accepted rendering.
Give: 0.5 kA
